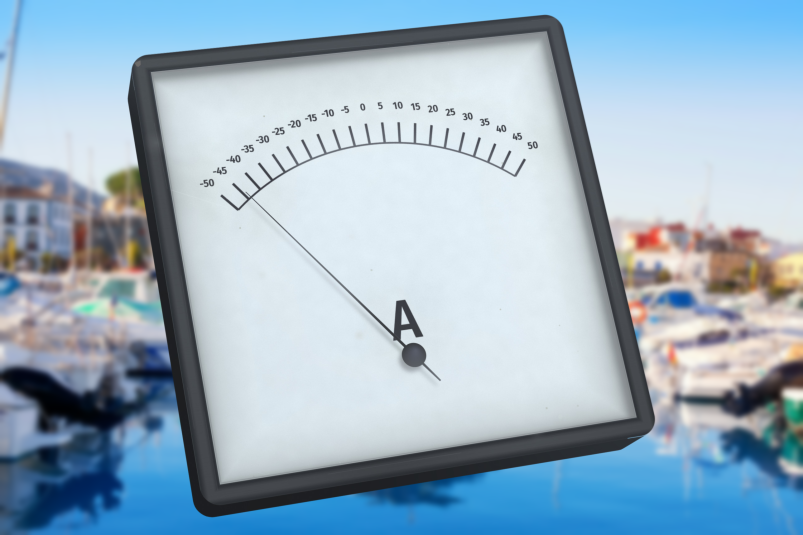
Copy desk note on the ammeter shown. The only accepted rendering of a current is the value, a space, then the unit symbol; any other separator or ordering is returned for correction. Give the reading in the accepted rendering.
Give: -45 A
